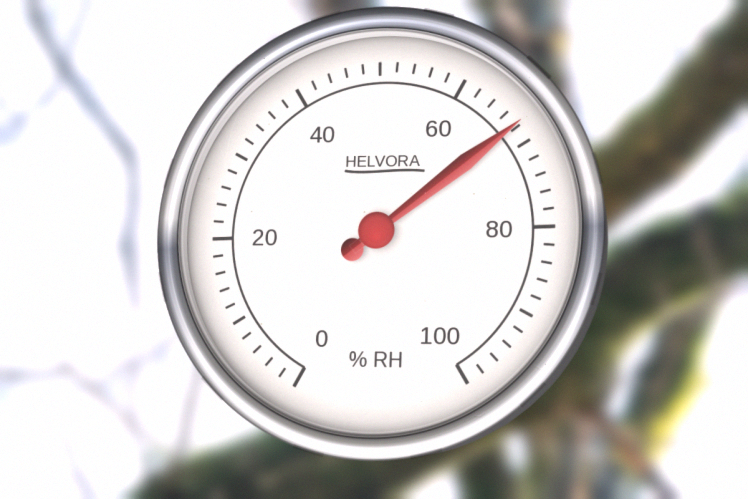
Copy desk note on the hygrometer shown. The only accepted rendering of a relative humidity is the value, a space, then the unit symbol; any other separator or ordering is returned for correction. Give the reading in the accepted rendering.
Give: 68 %
